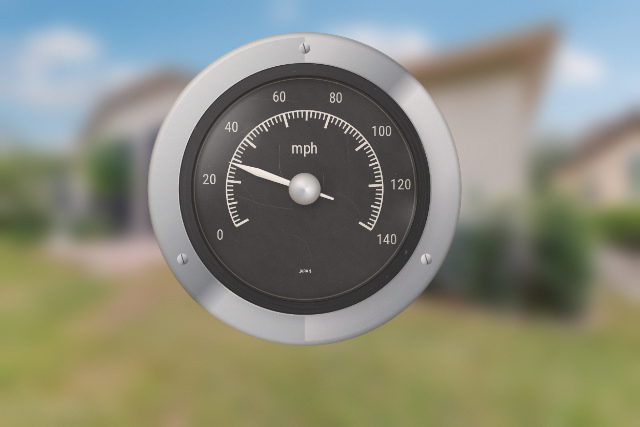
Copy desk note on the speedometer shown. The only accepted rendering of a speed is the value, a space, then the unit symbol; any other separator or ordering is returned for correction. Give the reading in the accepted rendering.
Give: 28 mph
